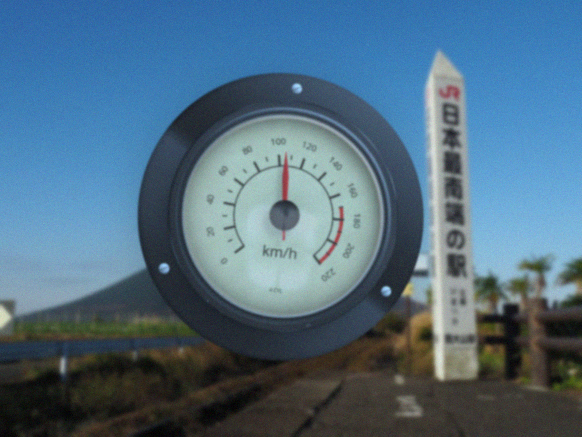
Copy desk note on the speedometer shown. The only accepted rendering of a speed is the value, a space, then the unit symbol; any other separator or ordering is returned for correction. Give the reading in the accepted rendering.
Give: 105 km/h
